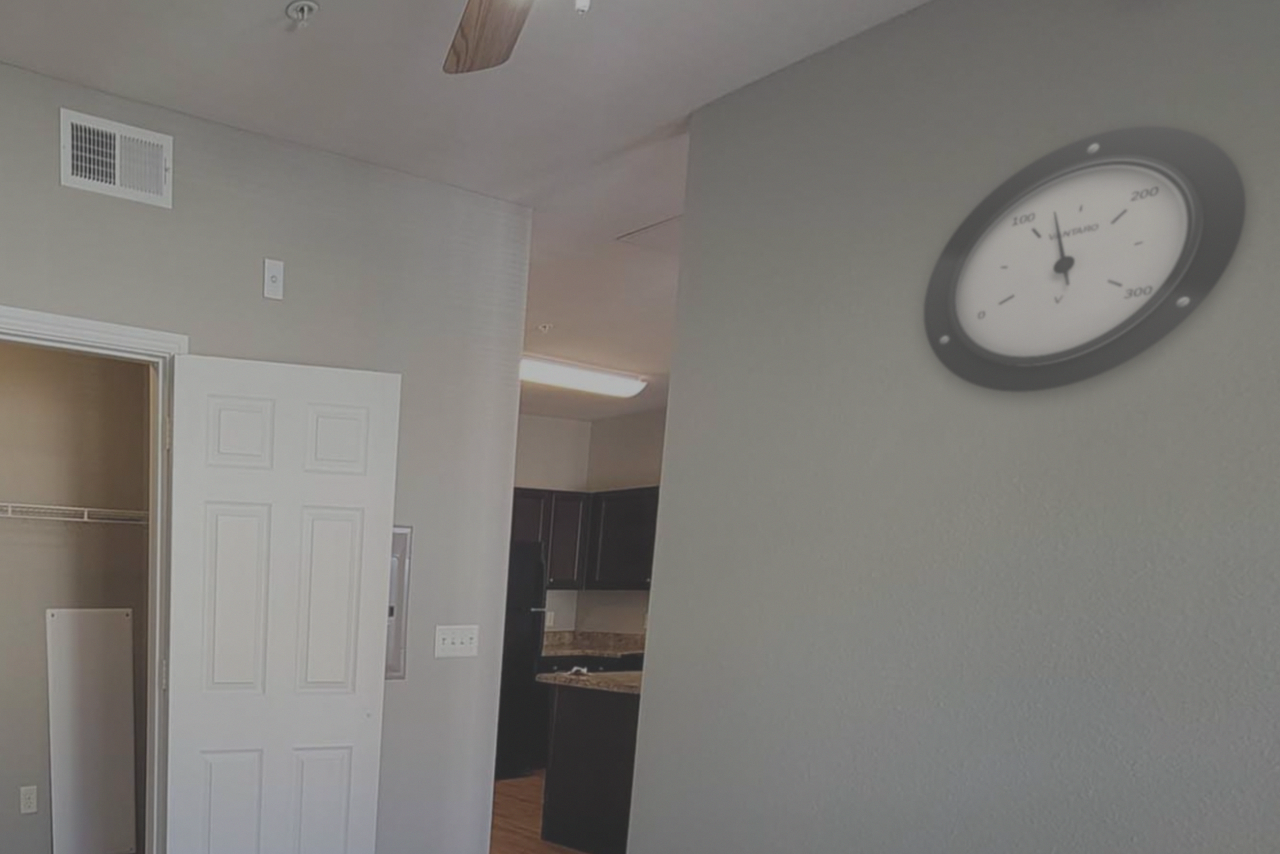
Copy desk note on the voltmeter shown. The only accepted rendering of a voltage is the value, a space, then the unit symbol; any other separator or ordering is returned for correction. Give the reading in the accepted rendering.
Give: 125 V
